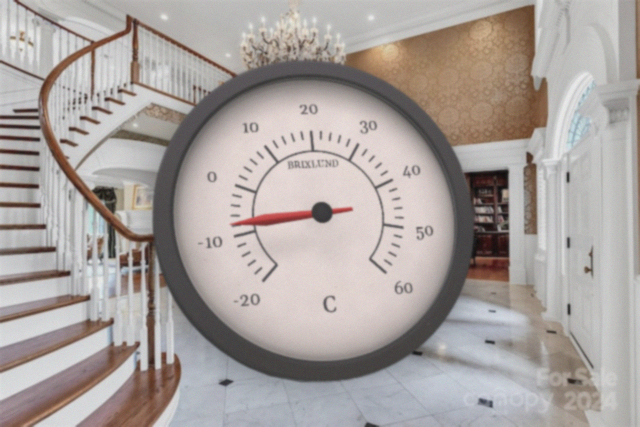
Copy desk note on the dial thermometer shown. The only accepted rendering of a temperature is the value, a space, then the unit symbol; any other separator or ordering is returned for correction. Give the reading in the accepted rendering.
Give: -8 °C
